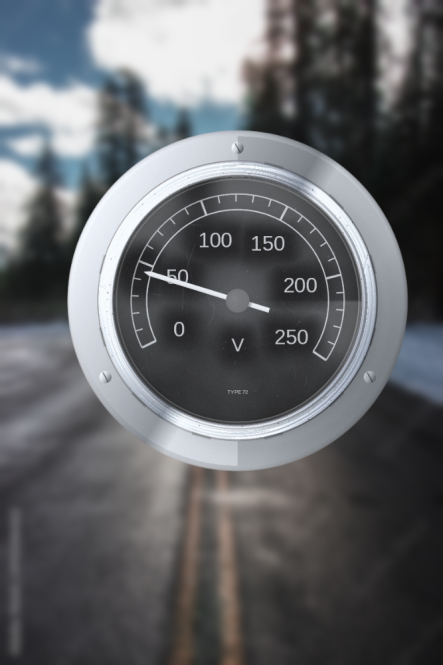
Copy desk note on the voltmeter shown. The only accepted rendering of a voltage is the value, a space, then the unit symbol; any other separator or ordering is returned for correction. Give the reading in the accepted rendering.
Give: 45 V
